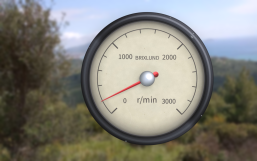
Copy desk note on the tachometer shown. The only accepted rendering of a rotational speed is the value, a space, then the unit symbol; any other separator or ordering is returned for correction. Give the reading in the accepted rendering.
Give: 200 rpm
